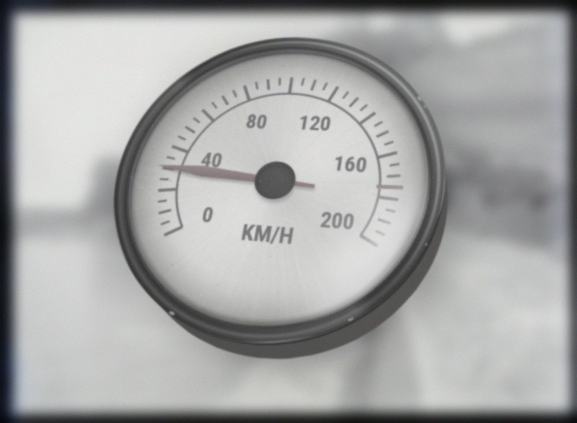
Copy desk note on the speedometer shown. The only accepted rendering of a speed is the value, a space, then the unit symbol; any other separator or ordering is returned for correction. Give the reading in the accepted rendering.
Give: 30 km/h
